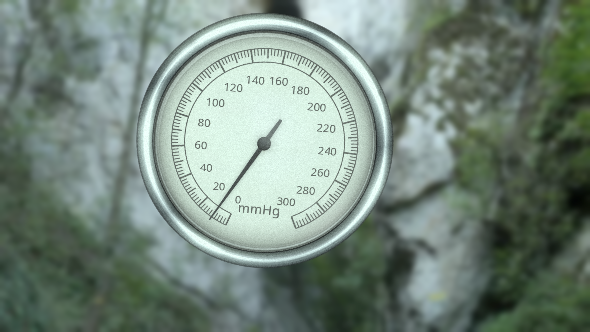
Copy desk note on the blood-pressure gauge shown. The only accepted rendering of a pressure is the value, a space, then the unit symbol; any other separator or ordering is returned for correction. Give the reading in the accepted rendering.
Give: 10 mmHg
